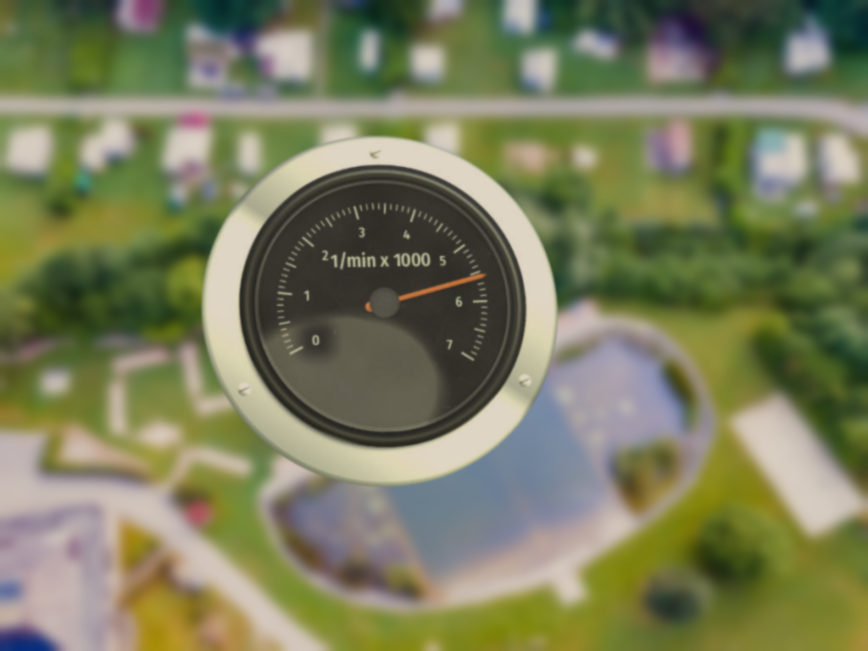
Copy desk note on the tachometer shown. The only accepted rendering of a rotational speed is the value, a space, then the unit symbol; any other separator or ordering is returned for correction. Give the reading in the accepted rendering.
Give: 5600 rpm
